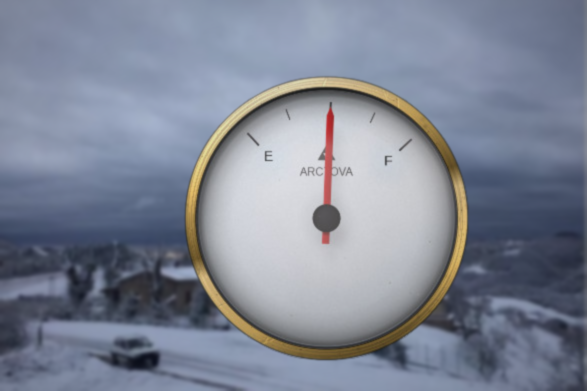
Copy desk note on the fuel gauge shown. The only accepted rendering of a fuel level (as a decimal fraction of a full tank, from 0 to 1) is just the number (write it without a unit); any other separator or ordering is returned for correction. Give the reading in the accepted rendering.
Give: 0.5
